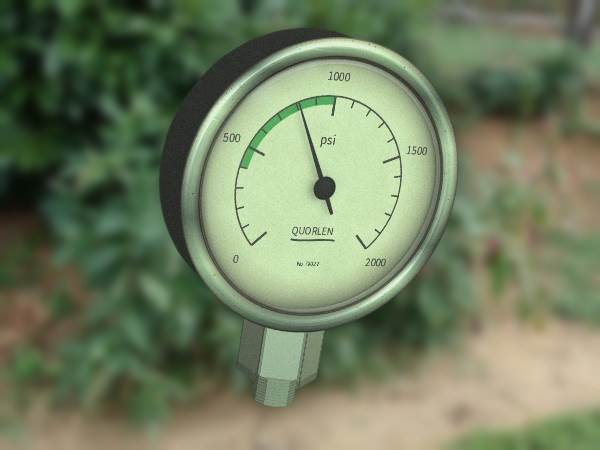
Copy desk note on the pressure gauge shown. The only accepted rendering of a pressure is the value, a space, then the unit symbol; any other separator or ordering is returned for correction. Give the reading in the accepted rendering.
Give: 800 psi
